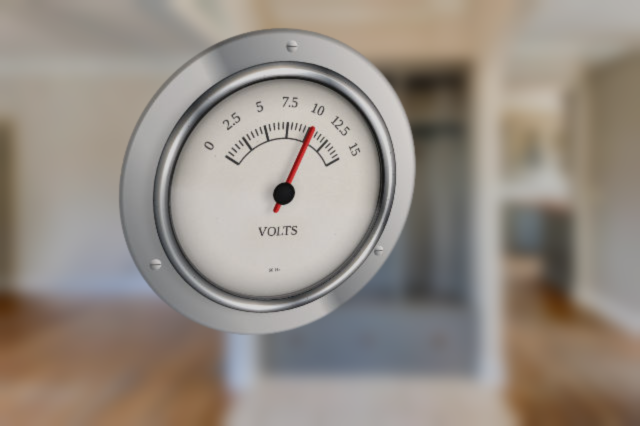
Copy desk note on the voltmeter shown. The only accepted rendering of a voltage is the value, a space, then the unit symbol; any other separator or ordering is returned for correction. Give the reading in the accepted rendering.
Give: 10 V
